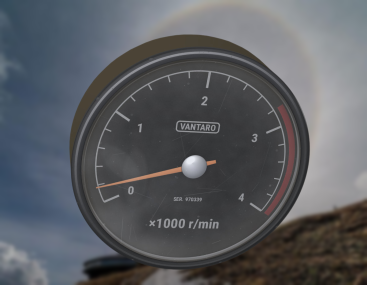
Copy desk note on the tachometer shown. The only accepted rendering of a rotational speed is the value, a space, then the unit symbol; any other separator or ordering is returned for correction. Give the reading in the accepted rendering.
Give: 200 rpm
